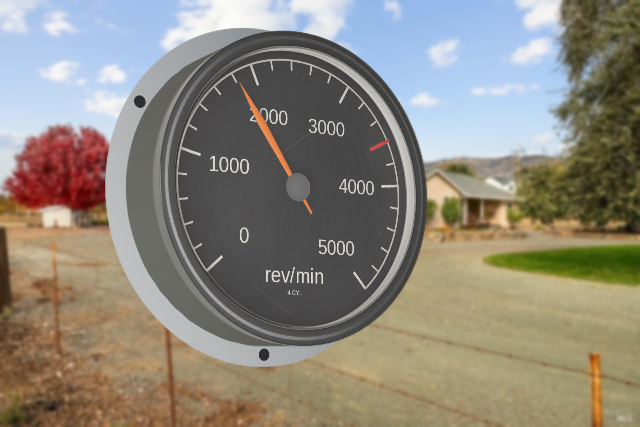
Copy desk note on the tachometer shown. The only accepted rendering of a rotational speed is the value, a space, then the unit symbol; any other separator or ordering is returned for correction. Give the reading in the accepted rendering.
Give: 1800 rpm
